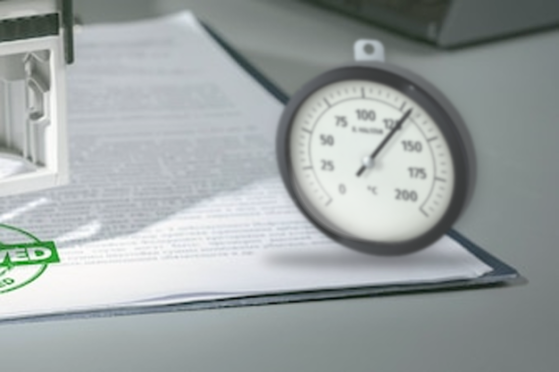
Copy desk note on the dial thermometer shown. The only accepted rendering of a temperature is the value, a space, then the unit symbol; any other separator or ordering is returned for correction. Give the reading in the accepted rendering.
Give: 130 °C
